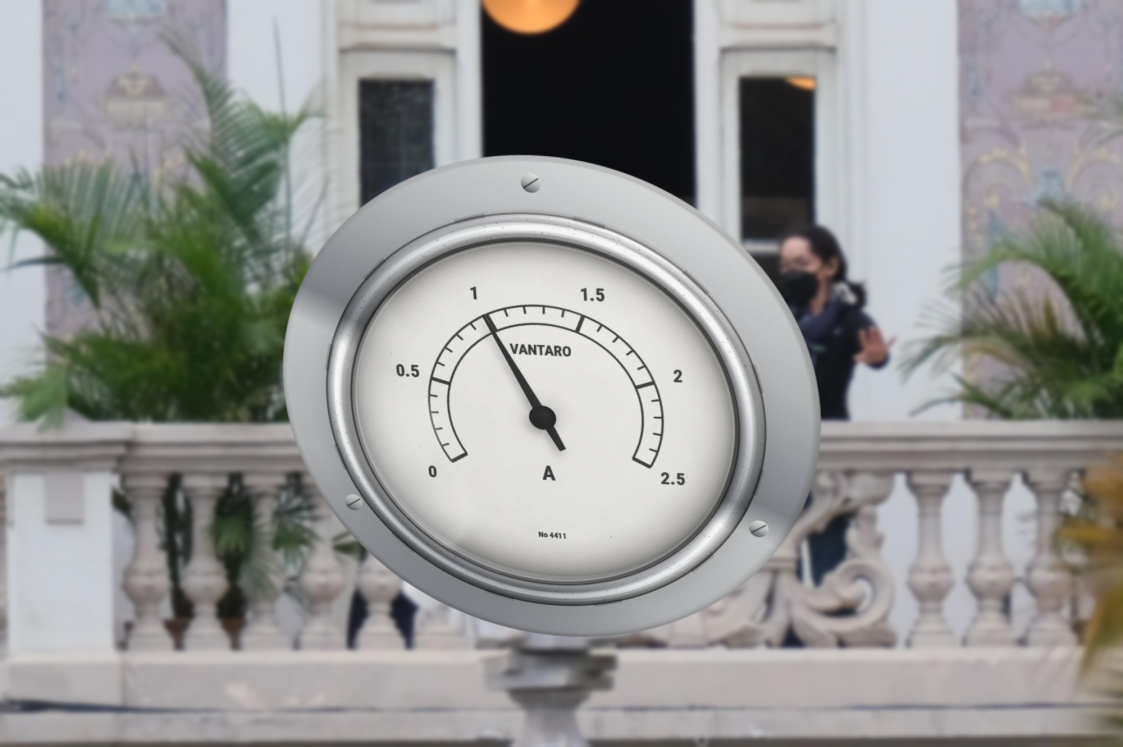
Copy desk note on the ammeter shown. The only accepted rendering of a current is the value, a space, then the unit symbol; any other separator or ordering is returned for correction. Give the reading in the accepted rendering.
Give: 1 A
